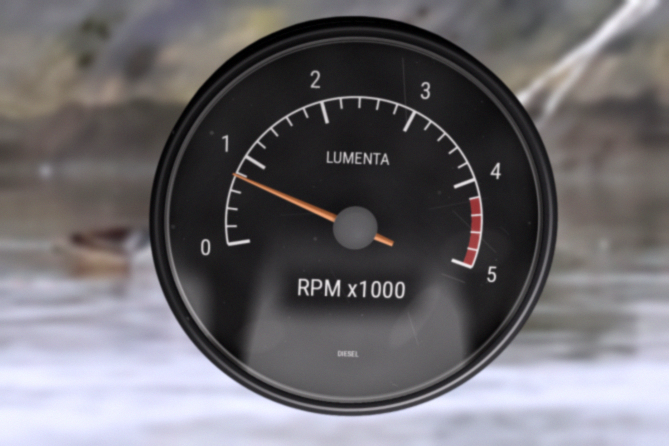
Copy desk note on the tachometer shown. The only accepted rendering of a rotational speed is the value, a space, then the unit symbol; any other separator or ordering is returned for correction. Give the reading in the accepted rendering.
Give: 800 rpm
